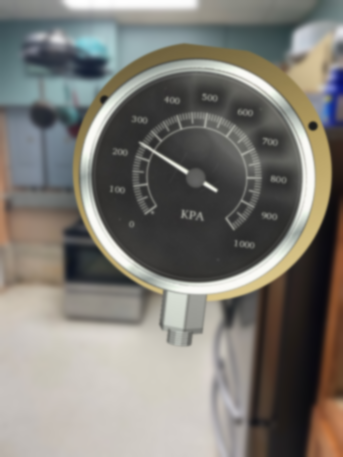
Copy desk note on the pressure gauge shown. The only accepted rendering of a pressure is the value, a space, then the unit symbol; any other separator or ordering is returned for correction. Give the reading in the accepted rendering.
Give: 250 kPa
